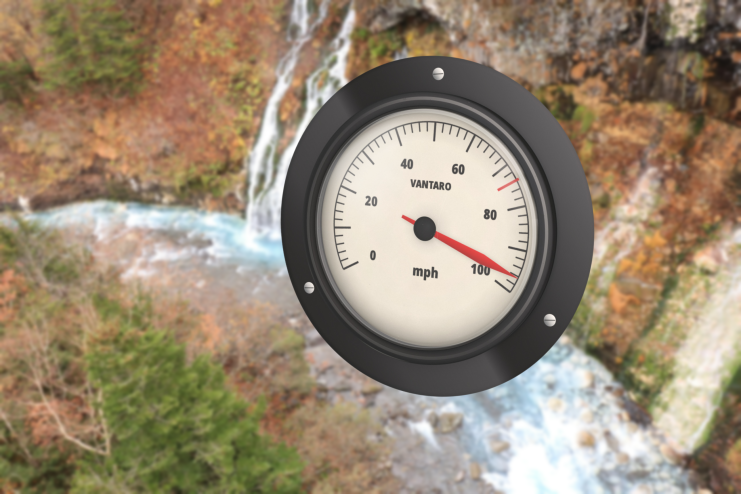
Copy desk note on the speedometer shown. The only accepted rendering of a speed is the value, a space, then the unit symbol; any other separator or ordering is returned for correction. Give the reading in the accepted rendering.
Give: 96 mph
